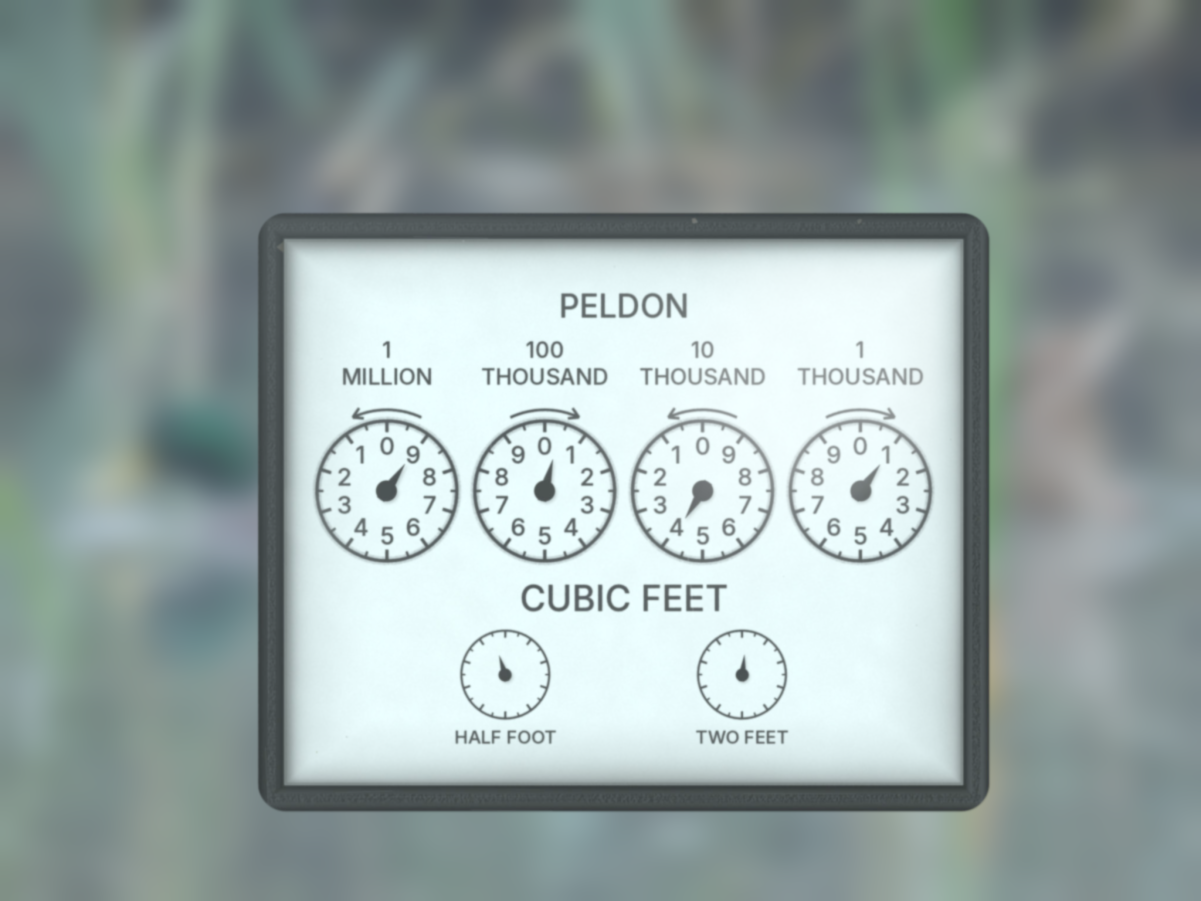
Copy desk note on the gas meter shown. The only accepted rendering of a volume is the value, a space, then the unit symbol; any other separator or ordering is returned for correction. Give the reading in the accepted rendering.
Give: 904100 ft³
